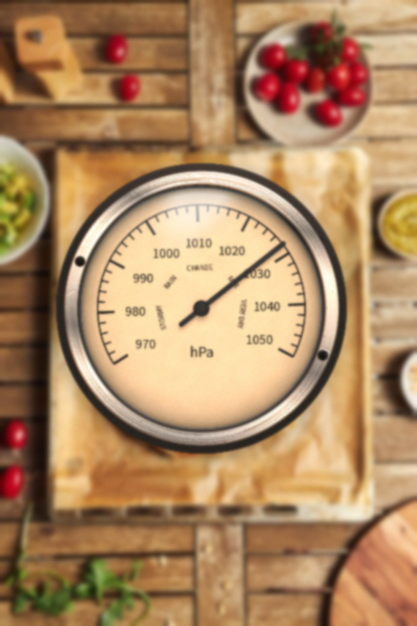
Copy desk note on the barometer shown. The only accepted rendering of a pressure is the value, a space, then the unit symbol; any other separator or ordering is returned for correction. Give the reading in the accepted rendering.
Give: 1028 hPa
